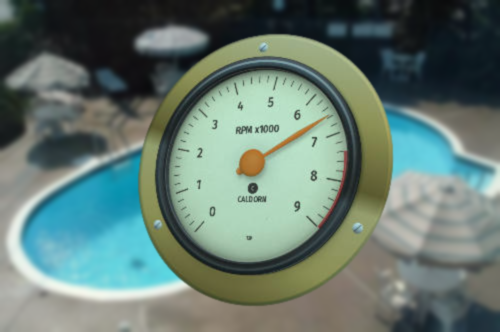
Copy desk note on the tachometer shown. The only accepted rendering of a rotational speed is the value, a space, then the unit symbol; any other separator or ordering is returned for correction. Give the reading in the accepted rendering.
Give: 6600 rpm
